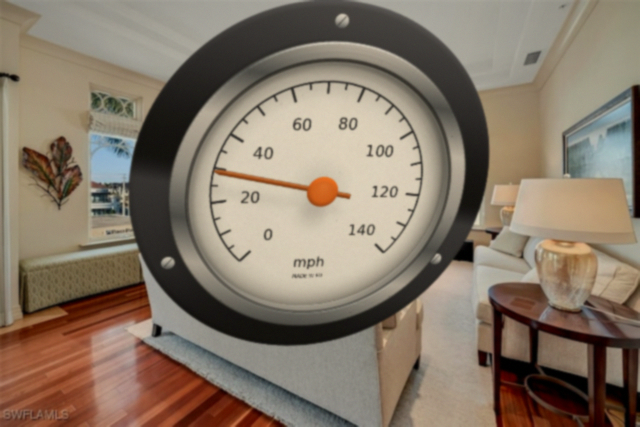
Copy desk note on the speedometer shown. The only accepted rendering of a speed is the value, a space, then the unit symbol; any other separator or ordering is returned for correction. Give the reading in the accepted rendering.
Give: 30 mph
